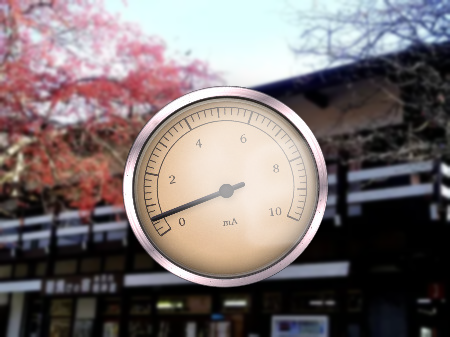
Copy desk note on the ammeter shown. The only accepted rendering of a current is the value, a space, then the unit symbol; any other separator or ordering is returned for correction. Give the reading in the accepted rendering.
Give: 0.6 mA
